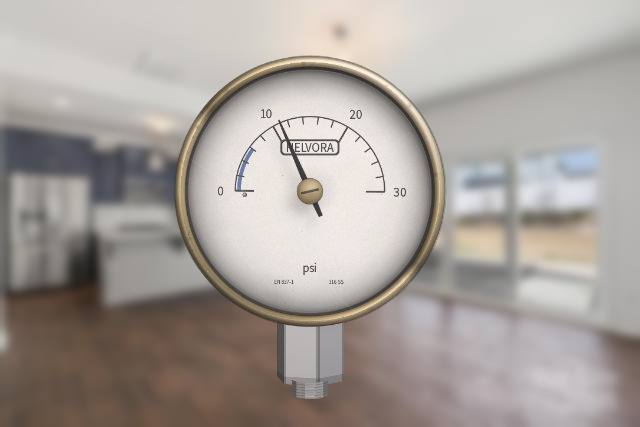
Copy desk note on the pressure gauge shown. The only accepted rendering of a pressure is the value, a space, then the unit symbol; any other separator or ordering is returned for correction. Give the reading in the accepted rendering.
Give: 11 psi
